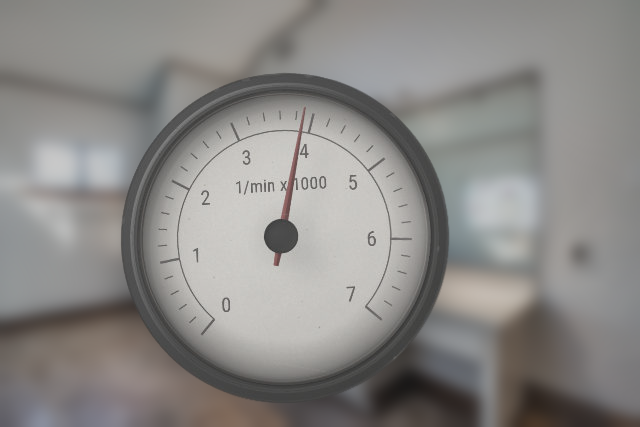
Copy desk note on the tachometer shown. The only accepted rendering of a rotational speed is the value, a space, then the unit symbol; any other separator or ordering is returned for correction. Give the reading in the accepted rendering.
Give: 3900 rpm
